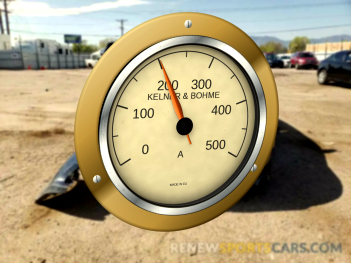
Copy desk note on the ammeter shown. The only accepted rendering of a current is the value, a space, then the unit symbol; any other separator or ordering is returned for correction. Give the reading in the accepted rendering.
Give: 200 A
